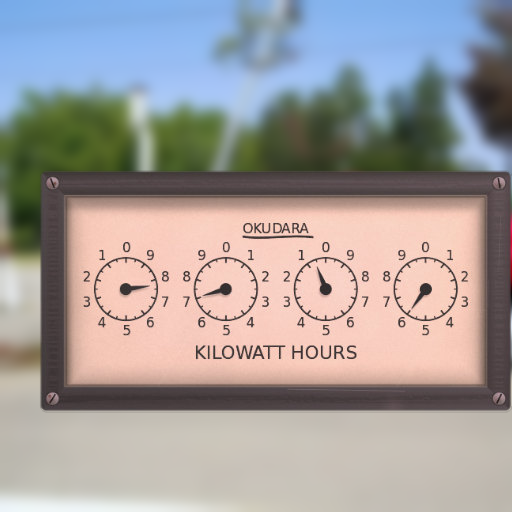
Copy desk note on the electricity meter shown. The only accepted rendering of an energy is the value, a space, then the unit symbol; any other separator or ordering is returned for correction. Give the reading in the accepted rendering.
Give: 7706 kWh
